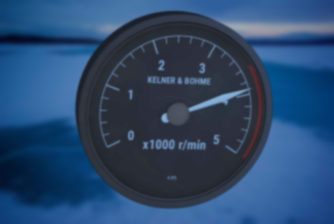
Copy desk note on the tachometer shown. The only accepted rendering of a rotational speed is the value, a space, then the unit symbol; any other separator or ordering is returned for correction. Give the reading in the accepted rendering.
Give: 3900 rpm
